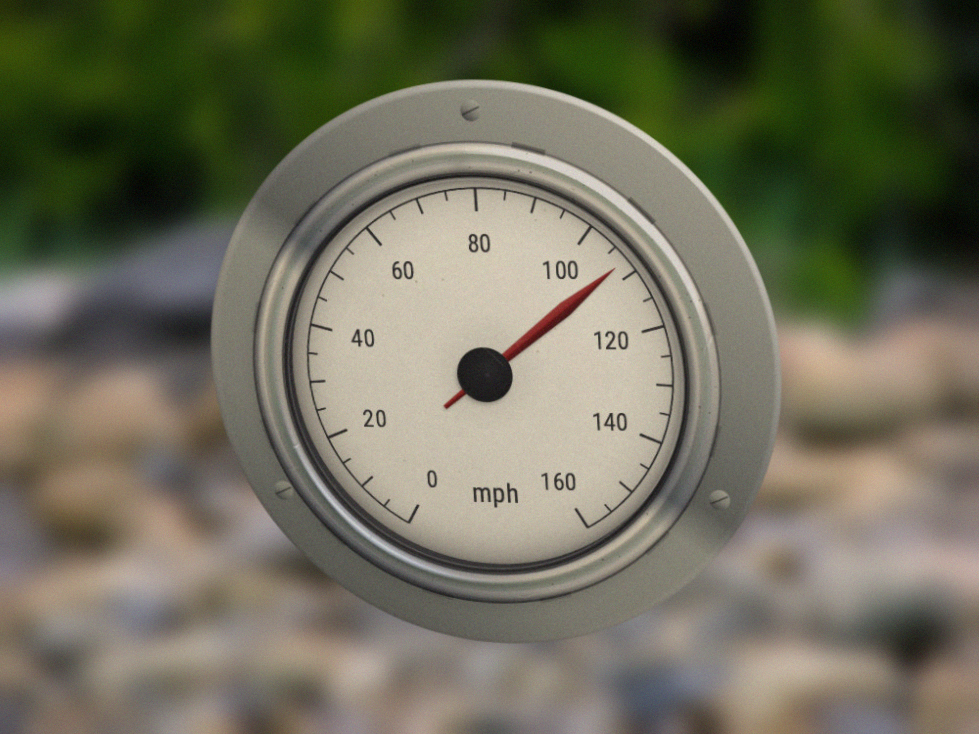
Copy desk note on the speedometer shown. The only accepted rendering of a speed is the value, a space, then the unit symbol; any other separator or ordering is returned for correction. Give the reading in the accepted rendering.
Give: 107.5 mph
